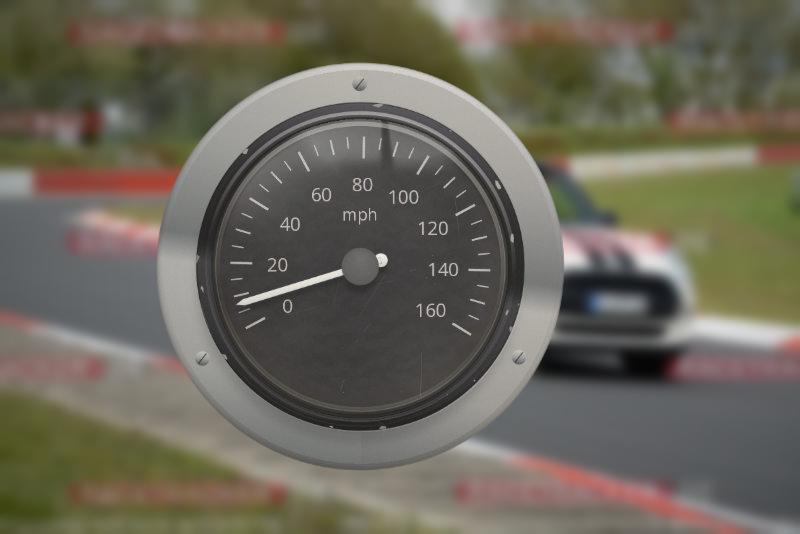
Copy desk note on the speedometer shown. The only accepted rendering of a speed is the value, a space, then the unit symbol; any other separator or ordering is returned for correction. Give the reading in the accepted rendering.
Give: 7.5 mph
